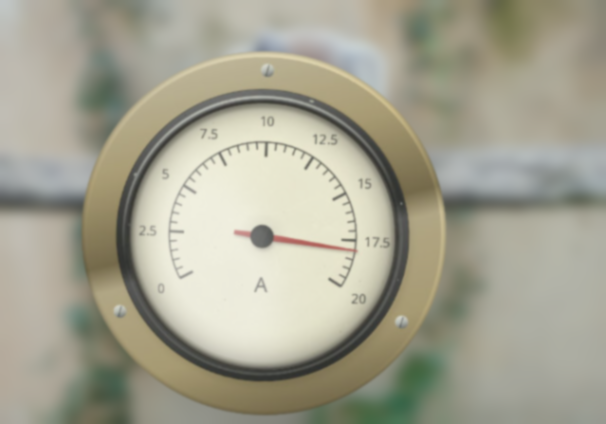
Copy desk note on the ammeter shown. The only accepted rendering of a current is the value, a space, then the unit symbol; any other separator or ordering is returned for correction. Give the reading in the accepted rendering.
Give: 18 A
